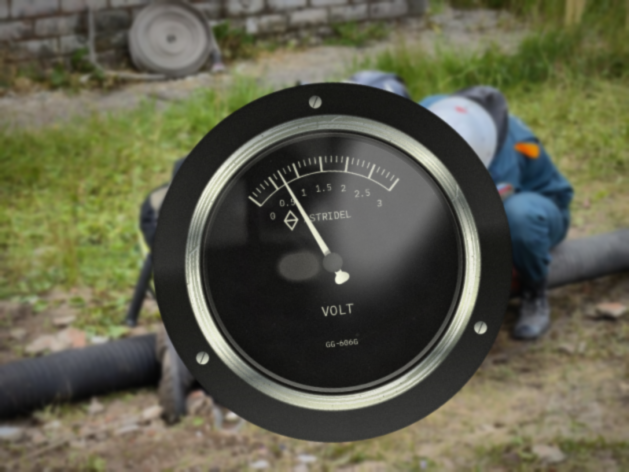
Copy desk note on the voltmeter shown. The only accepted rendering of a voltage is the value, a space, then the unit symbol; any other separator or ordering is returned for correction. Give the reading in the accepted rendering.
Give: 0.7 V
